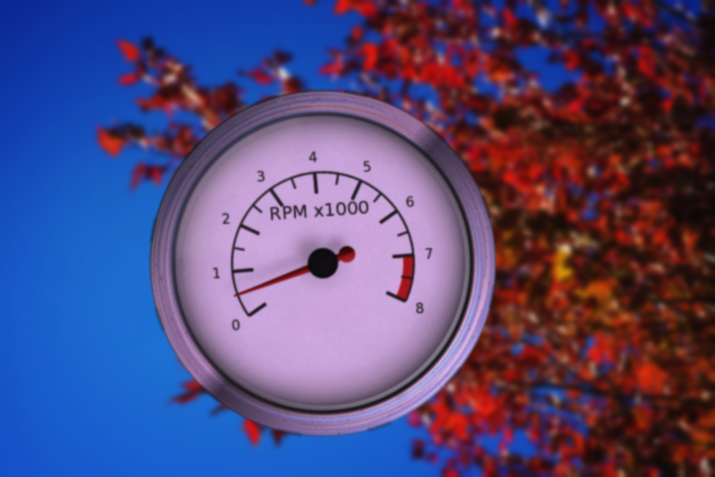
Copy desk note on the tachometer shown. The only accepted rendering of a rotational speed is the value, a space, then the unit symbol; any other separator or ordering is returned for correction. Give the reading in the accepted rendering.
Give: 500 rpm
